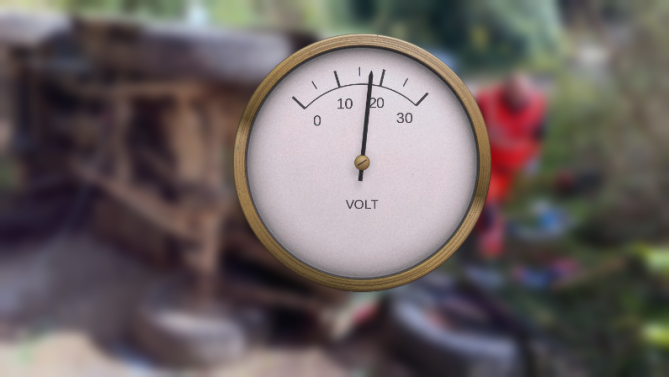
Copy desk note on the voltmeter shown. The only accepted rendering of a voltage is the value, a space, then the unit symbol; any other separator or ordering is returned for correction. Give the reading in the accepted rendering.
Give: 17.5 V
